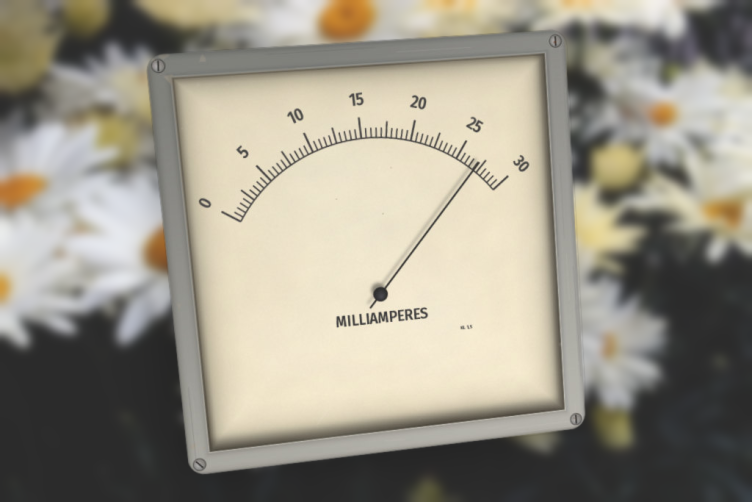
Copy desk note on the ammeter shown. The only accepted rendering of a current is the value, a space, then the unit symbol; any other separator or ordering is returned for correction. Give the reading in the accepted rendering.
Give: 27 mA
